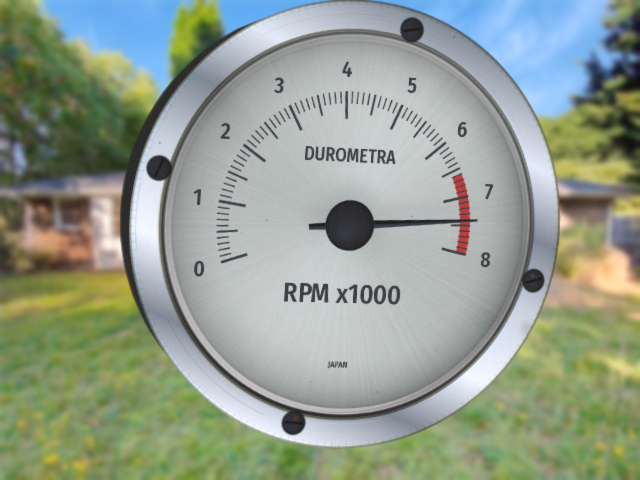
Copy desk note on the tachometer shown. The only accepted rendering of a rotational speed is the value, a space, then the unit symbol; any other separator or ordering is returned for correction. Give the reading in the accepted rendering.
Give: 7400 rpm
